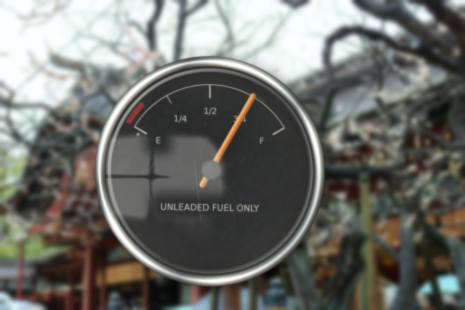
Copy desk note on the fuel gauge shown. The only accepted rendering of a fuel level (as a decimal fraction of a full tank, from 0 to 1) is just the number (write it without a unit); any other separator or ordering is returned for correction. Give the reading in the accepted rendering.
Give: 0.75
